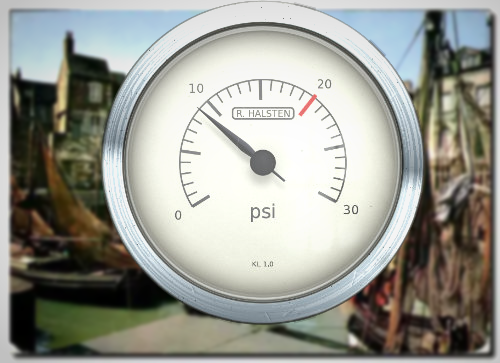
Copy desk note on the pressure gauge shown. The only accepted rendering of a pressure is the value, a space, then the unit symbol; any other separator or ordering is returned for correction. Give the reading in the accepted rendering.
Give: 9 psi
